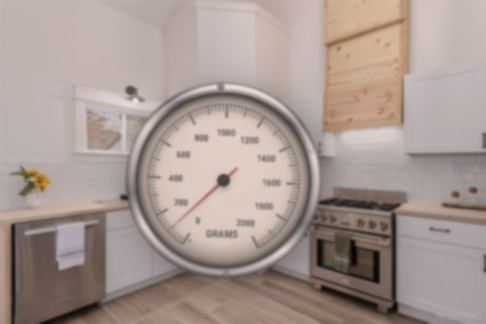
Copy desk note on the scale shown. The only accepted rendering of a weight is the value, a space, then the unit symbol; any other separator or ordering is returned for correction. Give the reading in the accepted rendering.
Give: 100 g
